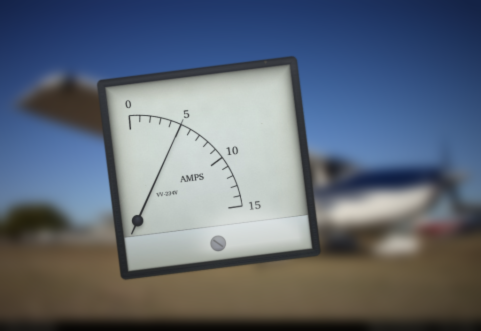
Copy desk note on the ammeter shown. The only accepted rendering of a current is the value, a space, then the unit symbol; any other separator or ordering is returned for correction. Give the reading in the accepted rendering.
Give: 5 A
